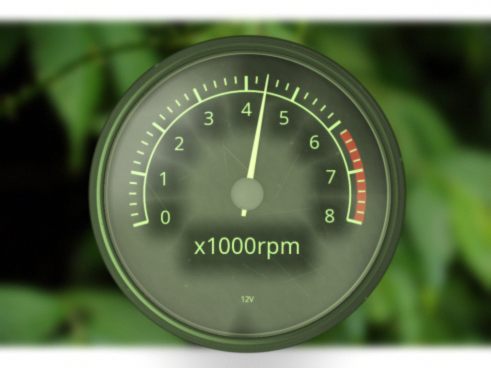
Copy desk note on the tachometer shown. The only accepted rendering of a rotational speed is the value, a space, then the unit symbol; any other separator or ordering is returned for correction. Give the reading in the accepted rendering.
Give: 4400 rpm
